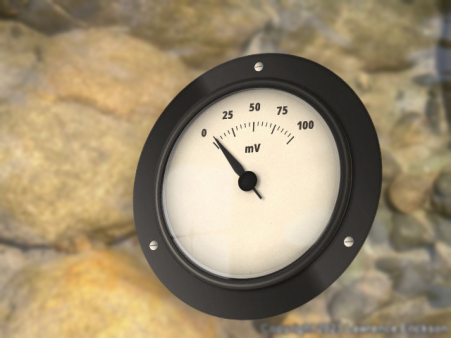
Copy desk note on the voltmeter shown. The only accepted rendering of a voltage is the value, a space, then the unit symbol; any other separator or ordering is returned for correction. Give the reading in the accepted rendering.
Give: 5 mV
